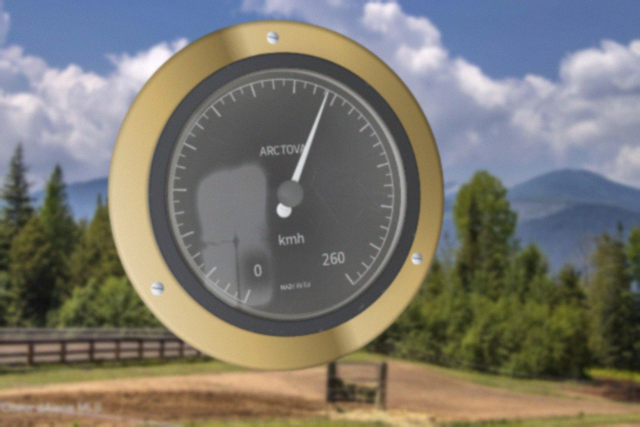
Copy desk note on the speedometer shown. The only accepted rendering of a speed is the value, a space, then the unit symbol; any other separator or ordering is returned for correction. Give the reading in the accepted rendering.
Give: 155 km/h
